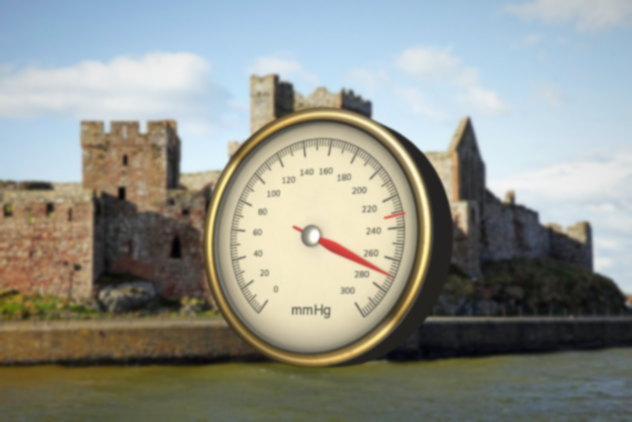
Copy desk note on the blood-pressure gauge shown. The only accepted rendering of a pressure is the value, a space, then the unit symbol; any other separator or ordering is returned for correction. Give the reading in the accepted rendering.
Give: 270 mmHg
